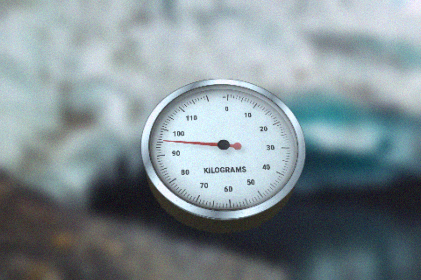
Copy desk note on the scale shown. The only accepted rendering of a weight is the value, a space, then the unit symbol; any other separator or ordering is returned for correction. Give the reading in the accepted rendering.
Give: 95 kg
